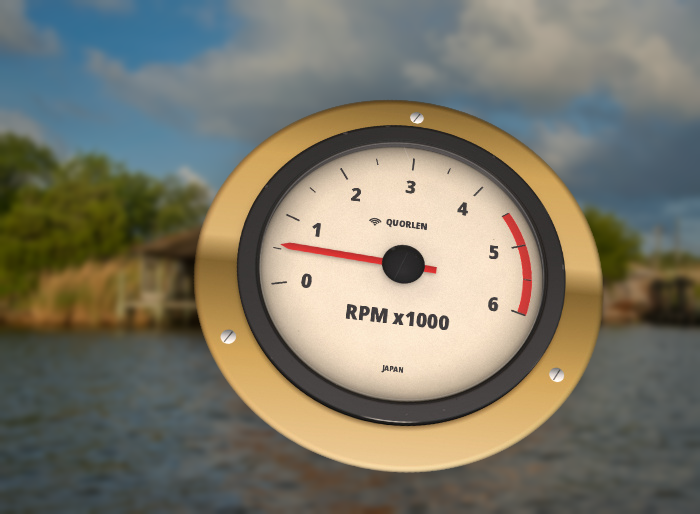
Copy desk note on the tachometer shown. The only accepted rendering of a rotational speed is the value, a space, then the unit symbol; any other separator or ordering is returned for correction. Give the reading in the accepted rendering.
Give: 500 rpm
